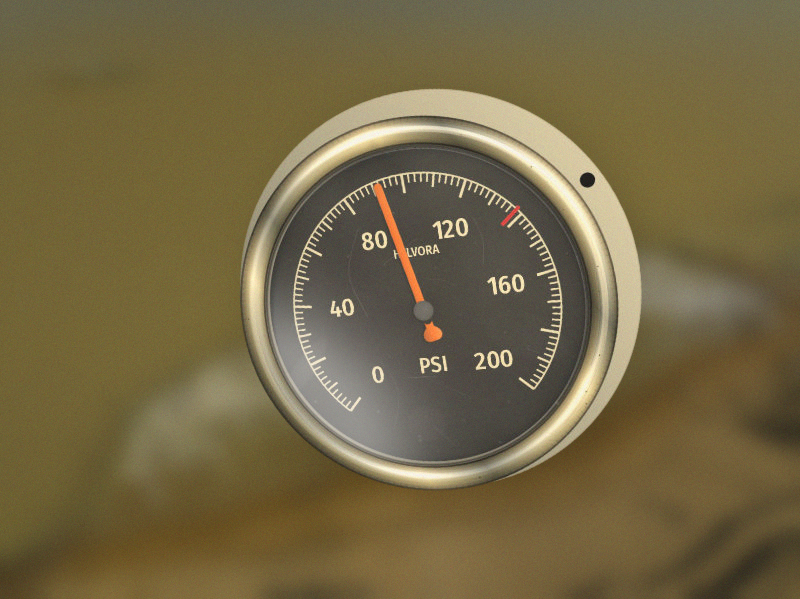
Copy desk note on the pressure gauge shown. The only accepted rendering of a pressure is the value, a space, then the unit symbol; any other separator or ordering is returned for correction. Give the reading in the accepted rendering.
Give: 92 psi
